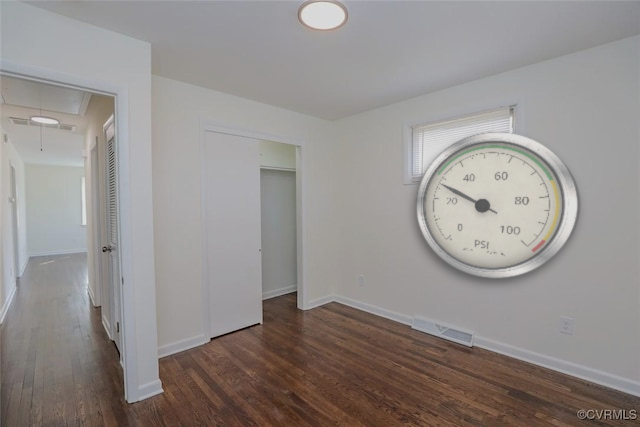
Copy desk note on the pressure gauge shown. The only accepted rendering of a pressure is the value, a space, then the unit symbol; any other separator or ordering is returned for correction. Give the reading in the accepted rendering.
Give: 27.5 psi
